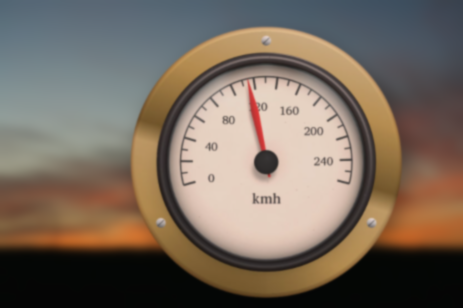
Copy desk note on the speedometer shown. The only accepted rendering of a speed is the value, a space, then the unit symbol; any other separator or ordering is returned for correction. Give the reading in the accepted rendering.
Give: 115 km/h
